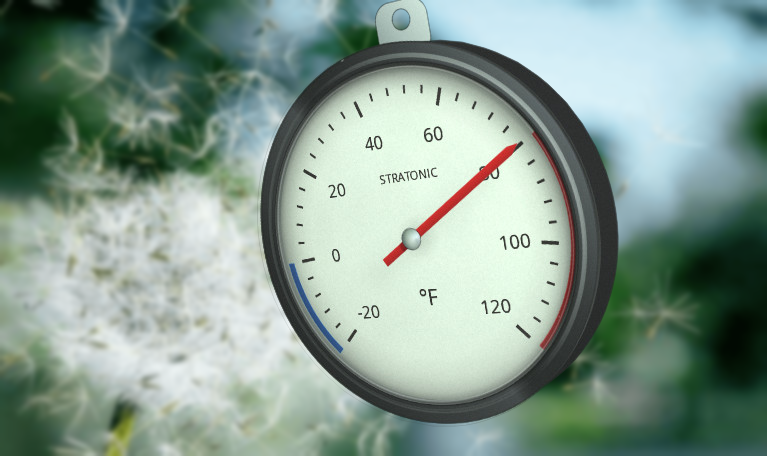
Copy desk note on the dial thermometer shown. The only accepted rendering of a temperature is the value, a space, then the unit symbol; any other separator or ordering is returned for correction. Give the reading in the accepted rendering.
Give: 80 °F
